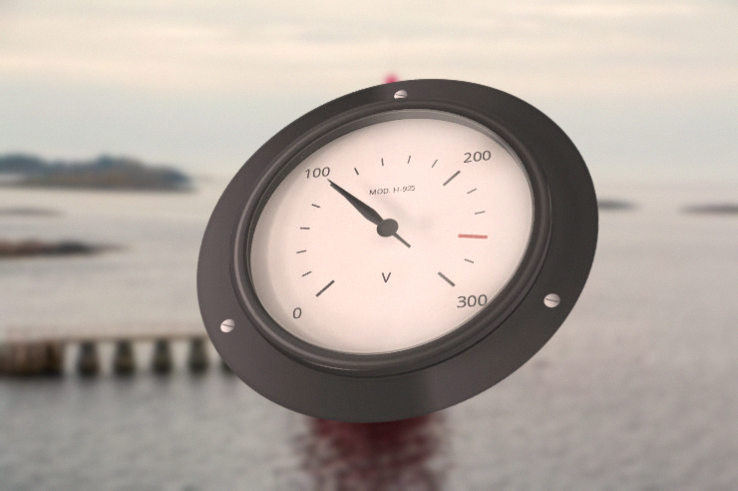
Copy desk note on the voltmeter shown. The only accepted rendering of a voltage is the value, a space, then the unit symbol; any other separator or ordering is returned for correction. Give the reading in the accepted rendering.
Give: 100 V
